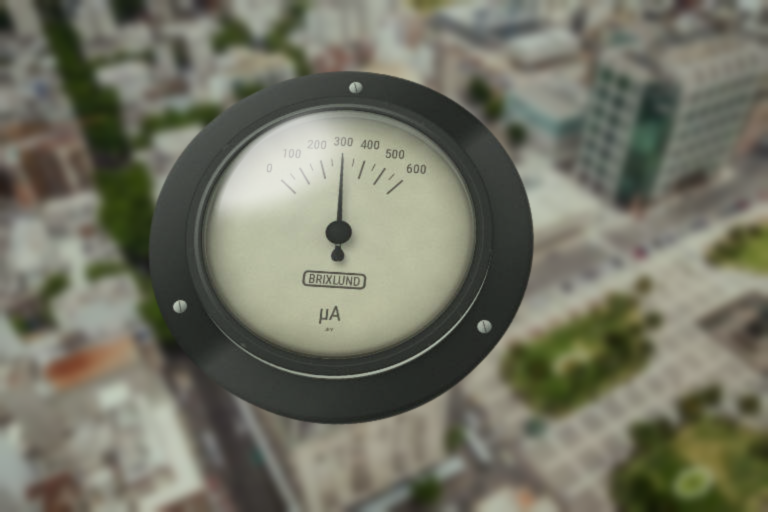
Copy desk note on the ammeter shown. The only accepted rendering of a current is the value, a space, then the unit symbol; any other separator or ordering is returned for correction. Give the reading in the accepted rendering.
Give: 300 µA
